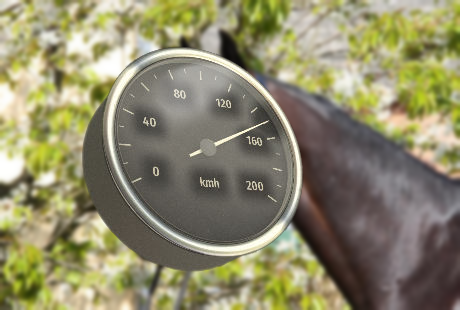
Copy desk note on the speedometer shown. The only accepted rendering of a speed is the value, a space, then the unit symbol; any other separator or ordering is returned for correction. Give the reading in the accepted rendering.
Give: 150 km/h
